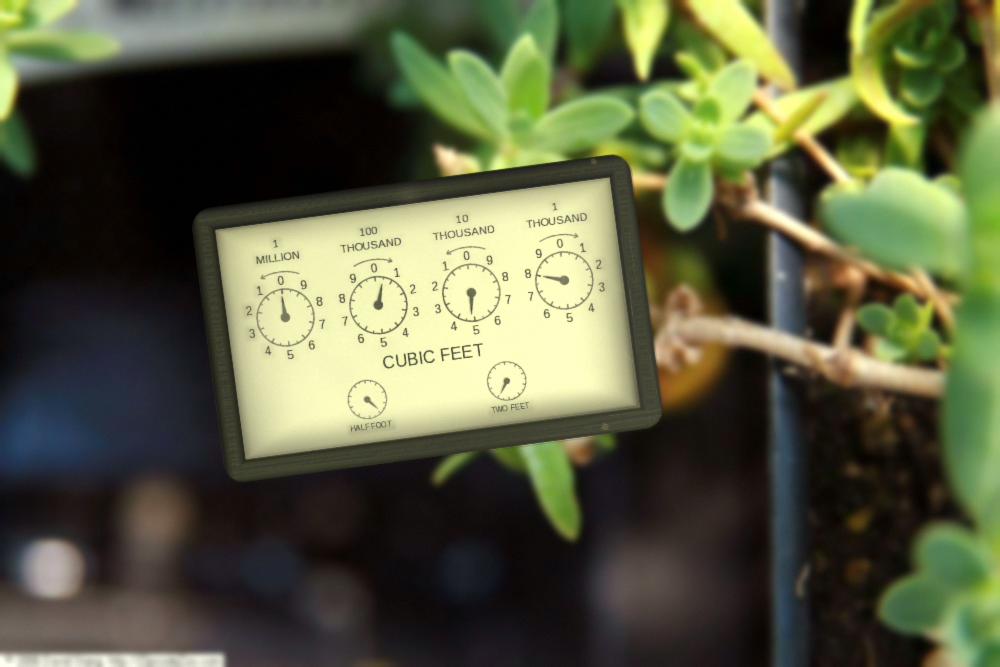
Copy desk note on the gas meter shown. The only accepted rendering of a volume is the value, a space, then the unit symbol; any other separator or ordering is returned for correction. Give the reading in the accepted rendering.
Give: 4800 ft³
